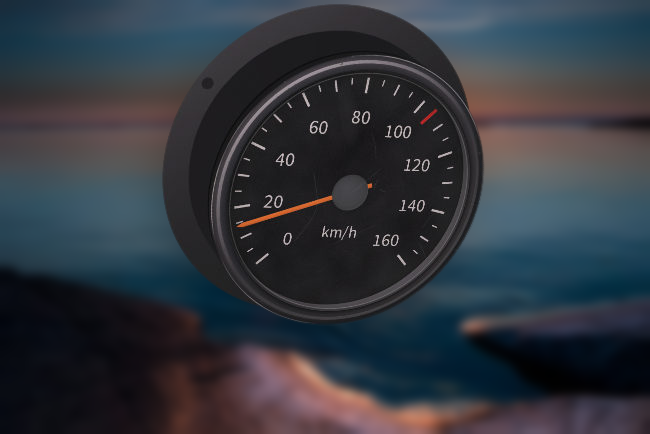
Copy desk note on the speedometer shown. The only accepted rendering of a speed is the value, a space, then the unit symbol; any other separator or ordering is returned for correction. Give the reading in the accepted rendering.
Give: 15 km/h
